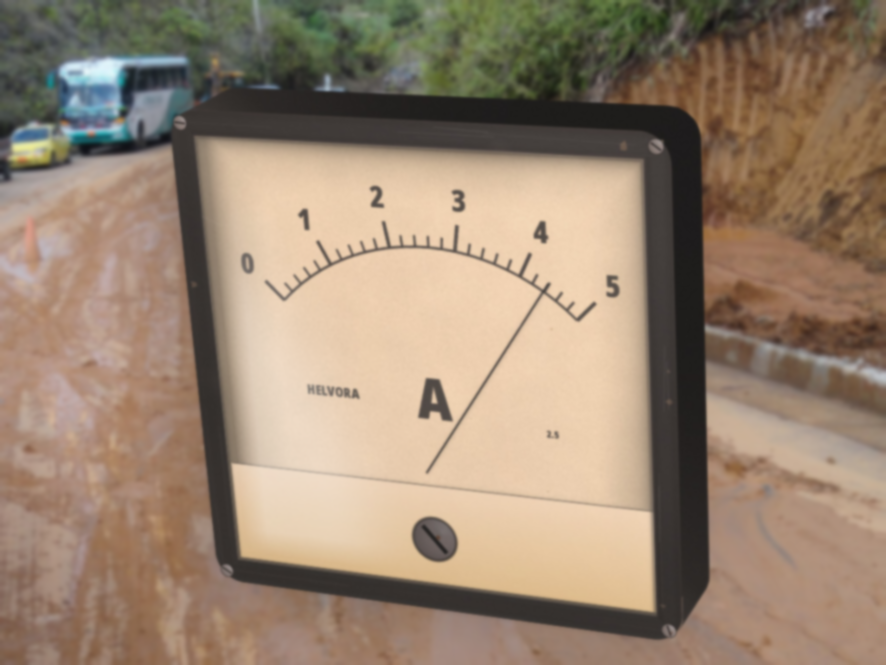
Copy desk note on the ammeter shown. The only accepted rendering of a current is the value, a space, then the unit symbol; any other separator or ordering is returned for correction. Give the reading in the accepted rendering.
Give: 4.4 A
